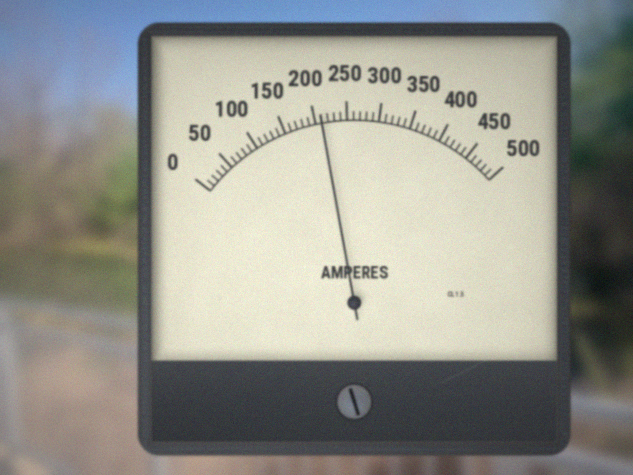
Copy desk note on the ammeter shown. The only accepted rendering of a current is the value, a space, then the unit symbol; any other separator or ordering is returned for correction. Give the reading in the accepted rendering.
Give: 210 A
